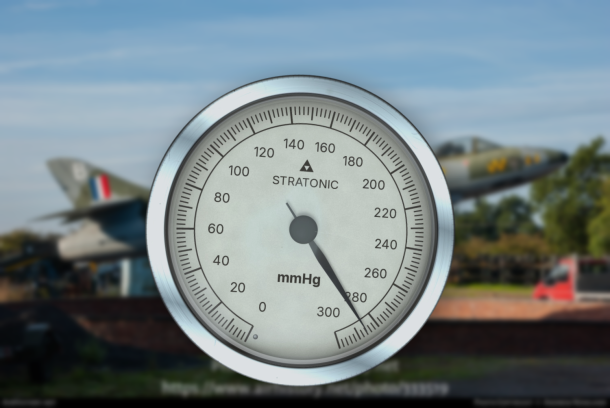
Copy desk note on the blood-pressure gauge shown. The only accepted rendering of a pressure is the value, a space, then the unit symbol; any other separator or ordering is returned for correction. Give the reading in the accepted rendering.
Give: 286 mmHg
